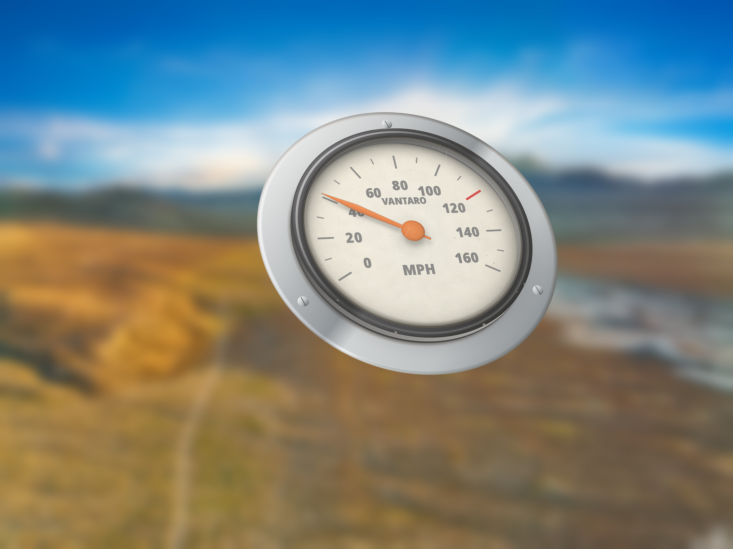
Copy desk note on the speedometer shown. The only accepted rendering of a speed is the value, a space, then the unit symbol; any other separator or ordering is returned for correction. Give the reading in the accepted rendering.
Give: 40 mph
